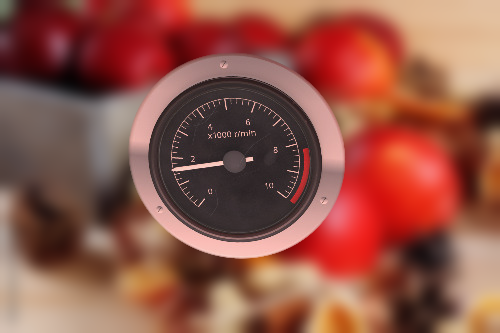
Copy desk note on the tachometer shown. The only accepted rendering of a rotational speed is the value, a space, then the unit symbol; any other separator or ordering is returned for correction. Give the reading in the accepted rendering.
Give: 1600 rpm
